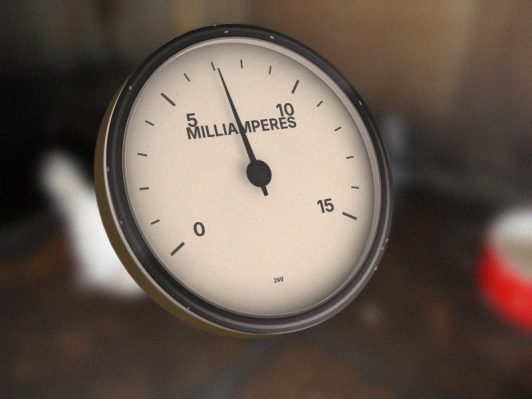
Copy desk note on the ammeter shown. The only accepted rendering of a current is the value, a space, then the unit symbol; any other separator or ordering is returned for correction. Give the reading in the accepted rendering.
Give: 7 mA
